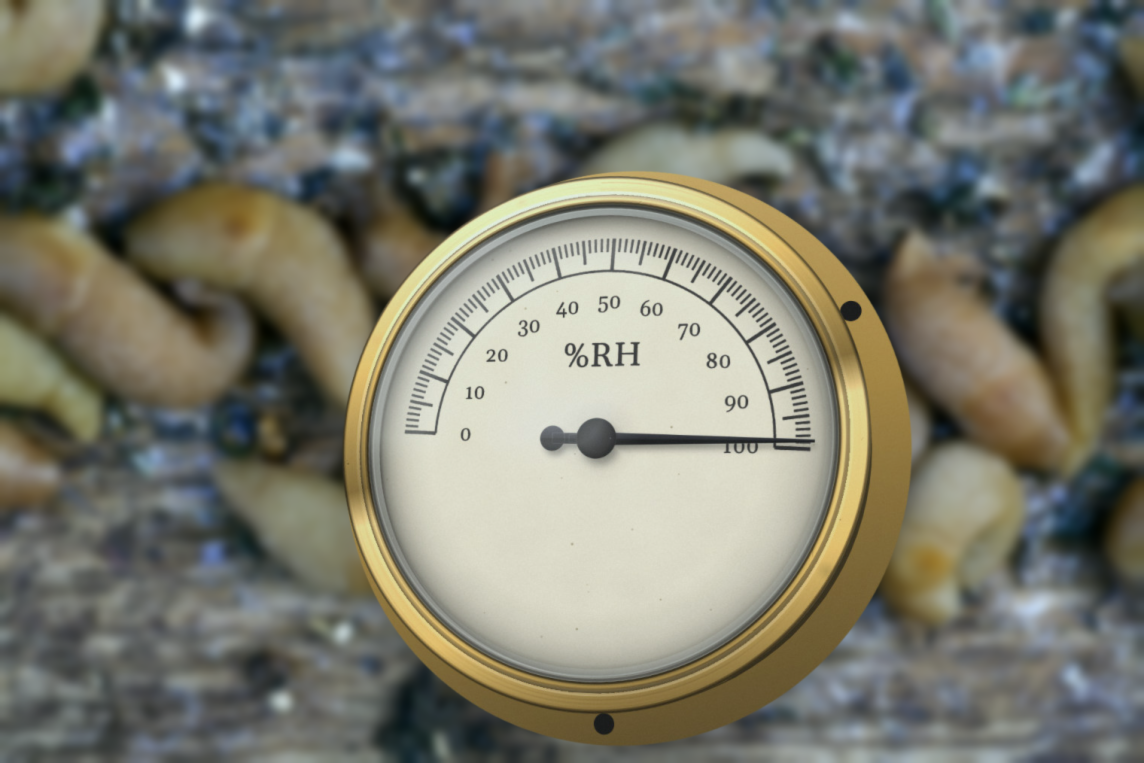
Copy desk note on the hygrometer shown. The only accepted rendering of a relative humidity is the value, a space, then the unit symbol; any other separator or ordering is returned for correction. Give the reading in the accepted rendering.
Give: 99 %
